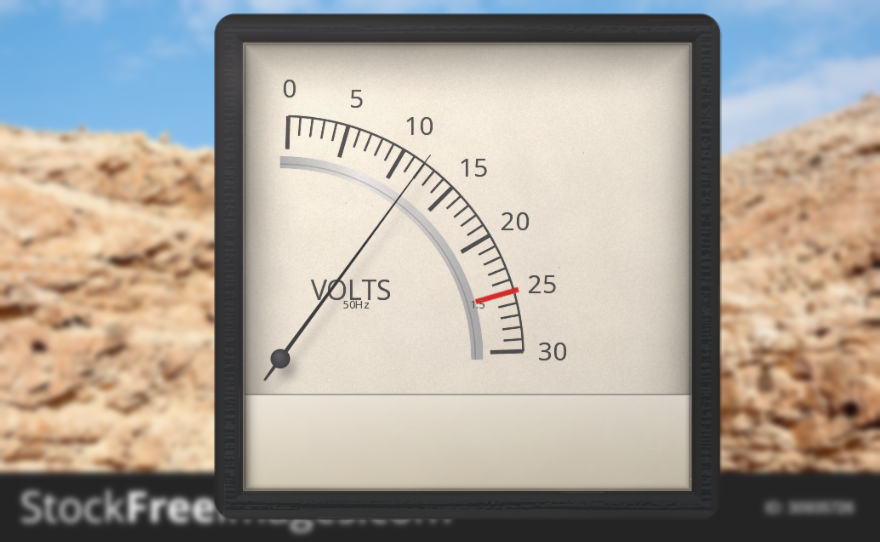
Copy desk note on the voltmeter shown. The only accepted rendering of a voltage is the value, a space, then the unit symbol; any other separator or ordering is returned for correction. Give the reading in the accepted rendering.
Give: 12 V
